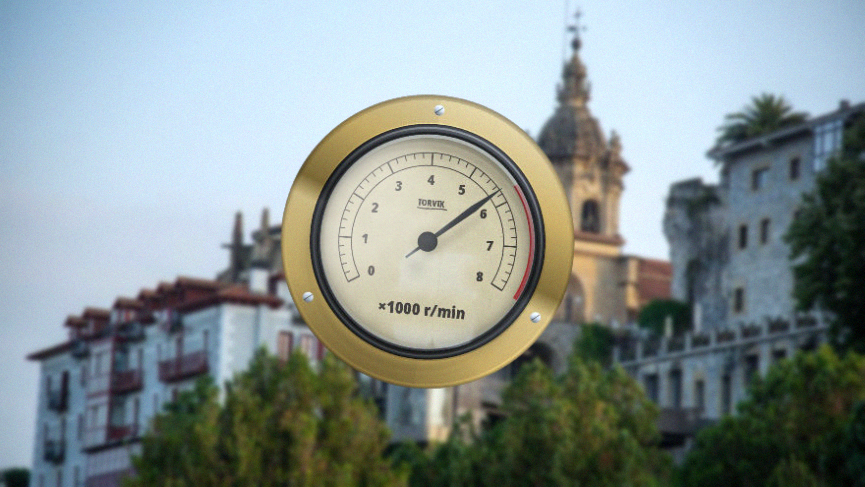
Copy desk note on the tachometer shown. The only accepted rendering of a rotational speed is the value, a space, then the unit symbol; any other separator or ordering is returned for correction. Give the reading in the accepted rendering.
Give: 5700 rpm
